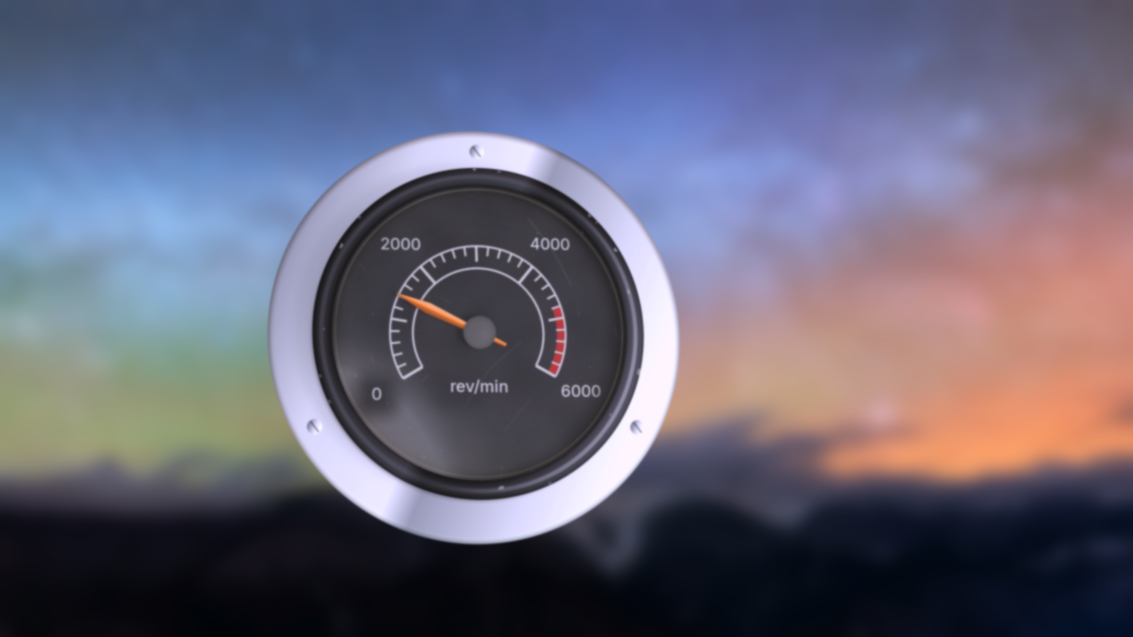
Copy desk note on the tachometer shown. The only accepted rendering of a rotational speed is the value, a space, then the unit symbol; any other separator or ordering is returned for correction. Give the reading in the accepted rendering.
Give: 1400 rpm
